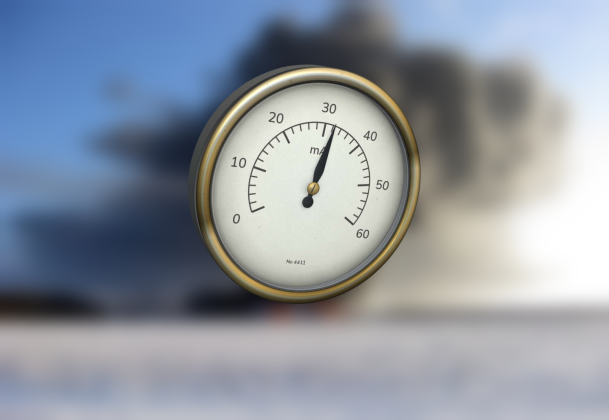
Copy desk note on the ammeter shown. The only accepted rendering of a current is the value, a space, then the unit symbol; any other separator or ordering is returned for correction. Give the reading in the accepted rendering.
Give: 32 mA
